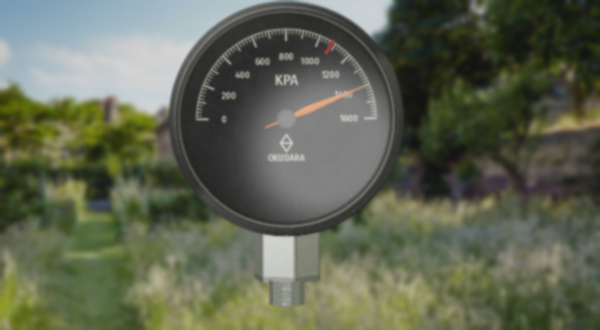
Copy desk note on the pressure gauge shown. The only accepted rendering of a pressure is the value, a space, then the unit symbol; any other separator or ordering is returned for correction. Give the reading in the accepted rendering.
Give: 1400 kPa
